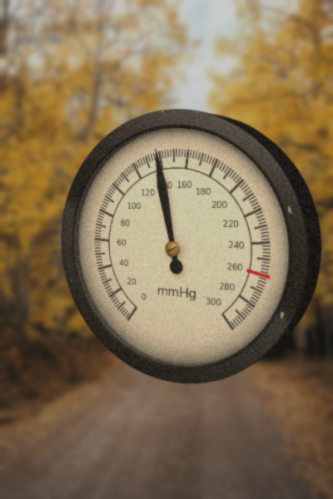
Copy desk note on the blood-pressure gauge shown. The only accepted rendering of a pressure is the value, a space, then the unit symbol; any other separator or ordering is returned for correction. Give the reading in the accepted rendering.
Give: 140 mmHg
